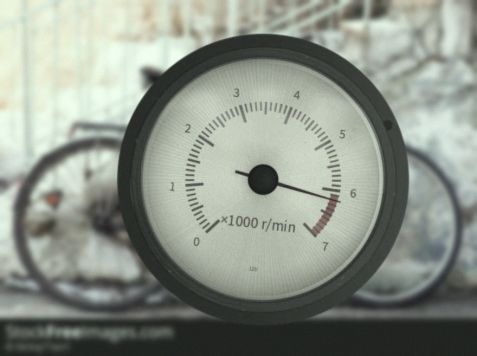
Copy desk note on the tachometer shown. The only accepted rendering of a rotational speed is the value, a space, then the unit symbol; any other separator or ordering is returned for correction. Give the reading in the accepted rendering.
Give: 6200 rpm
